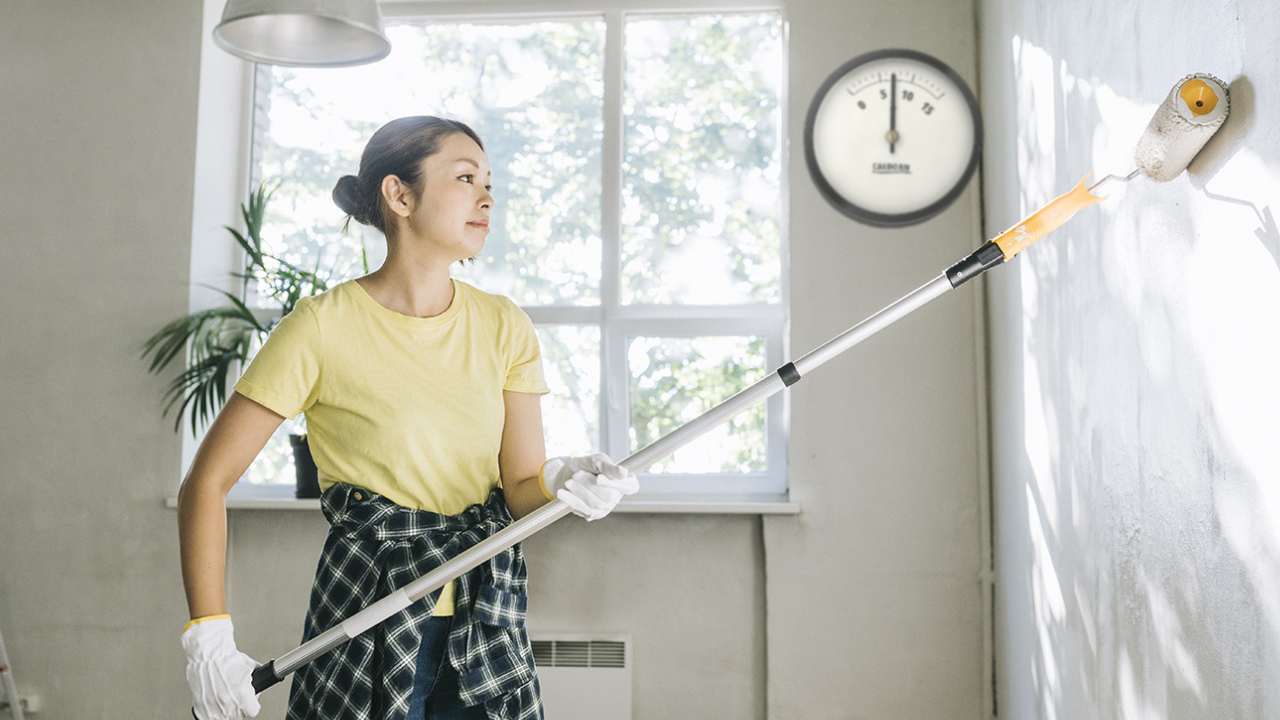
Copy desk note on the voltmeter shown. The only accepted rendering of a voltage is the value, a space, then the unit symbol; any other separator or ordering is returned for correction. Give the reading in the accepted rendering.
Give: 7 V
